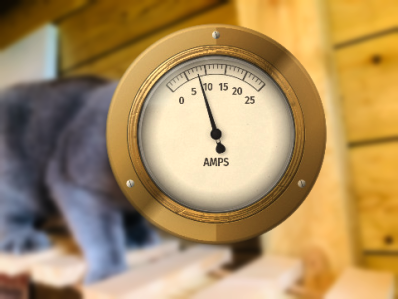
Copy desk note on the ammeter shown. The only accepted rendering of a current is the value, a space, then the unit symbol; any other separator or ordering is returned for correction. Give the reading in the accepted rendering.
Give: 8 A
